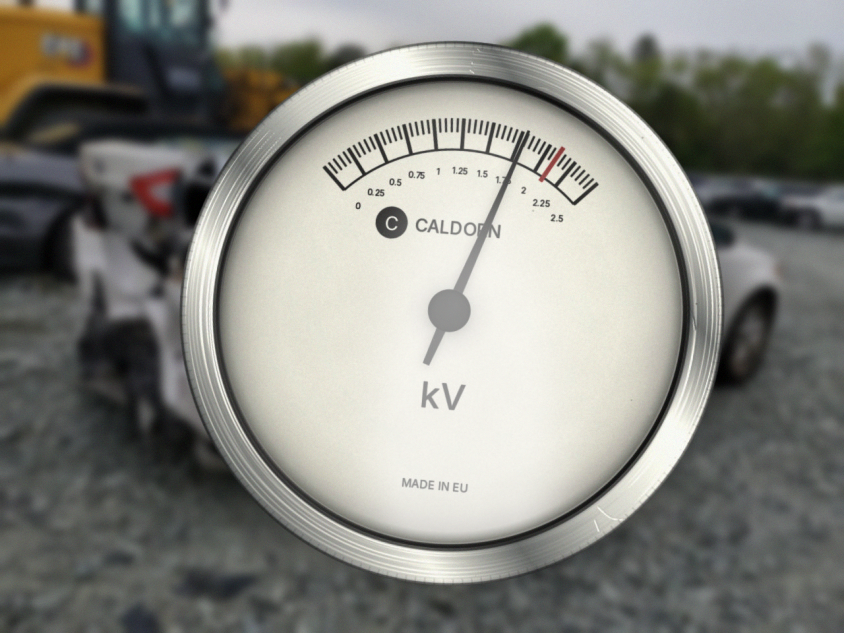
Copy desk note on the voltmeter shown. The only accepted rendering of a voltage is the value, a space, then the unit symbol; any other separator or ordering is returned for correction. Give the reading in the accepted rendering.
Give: 1.8 kV
